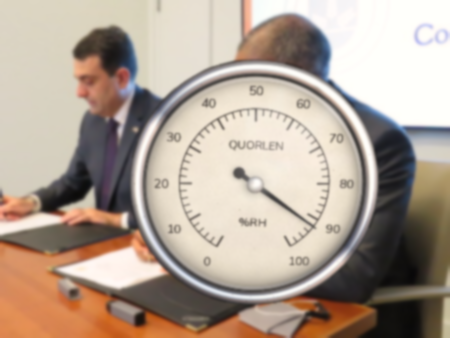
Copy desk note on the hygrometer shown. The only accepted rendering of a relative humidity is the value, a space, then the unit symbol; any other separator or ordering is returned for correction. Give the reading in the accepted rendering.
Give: 92 %
